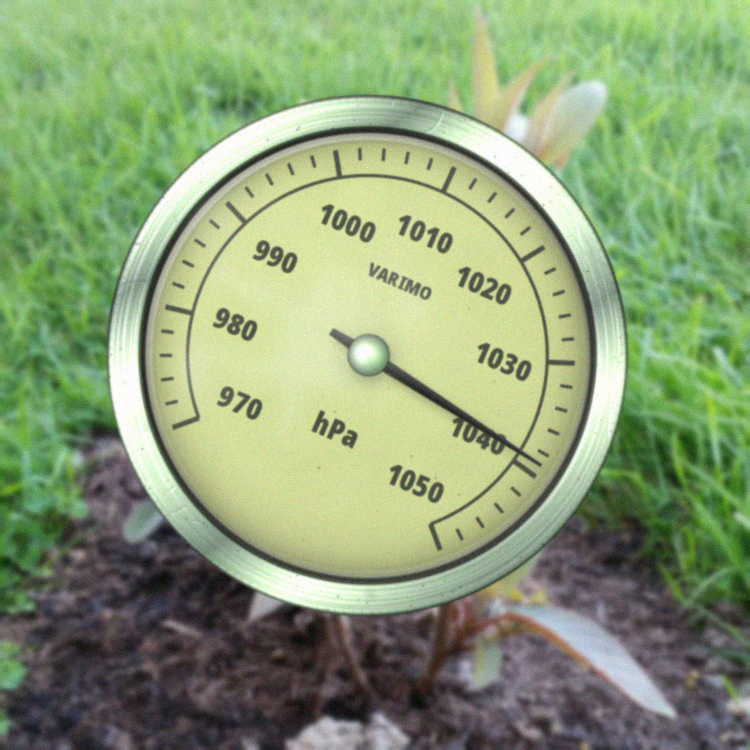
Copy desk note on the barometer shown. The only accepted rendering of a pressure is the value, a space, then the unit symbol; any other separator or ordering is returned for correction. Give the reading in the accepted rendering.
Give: 1039 hPa
